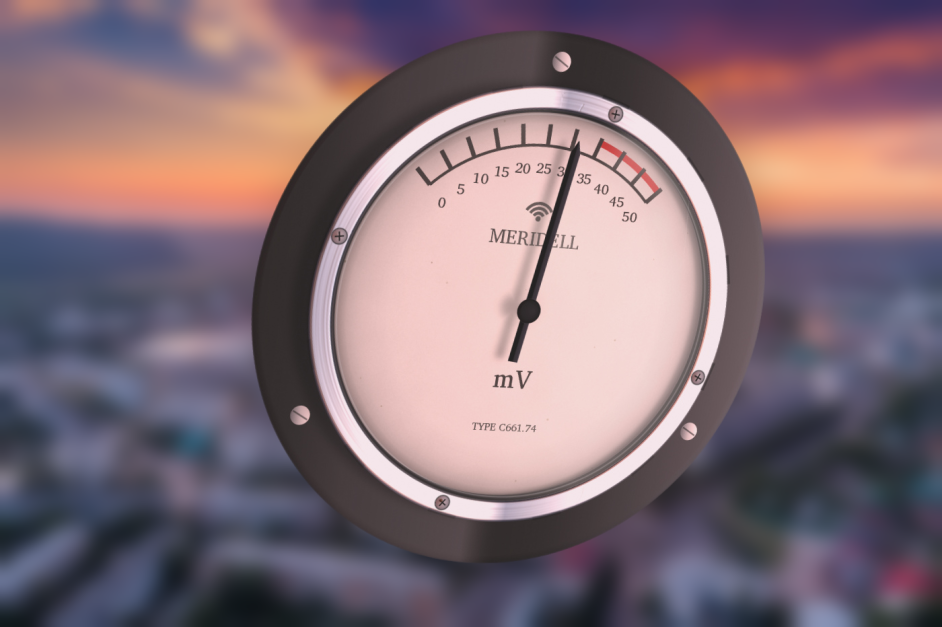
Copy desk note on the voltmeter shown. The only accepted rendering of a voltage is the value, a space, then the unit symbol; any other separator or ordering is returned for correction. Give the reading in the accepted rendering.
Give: 30 mV
